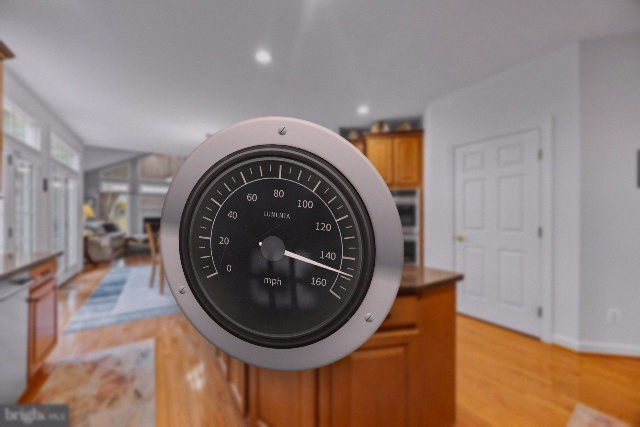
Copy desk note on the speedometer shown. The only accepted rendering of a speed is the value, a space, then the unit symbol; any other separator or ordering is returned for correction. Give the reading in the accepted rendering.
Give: 147.5 mph
